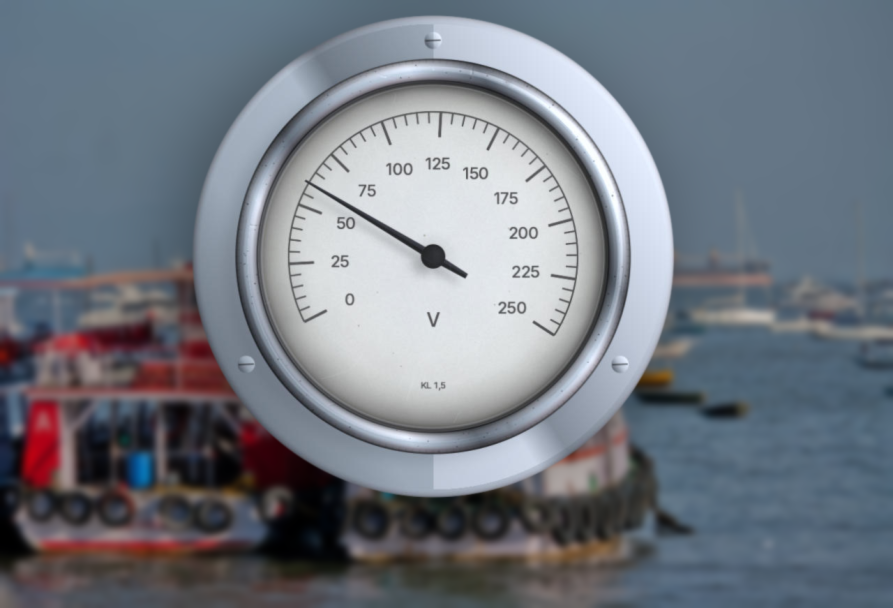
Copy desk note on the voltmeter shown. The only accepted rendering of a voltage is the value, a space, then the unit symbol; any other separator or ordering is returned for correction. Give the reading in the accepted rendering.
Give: 60 V
